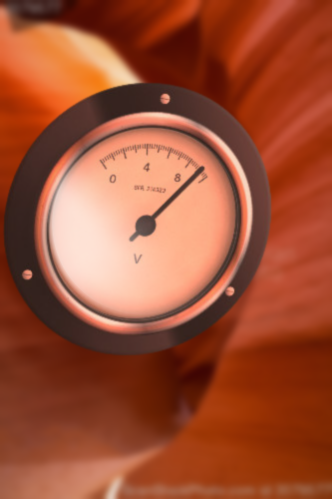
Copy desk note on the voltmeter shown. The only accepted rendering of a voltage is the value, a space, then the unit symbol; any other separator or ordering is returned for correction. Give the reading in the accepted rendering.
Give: 9 V
